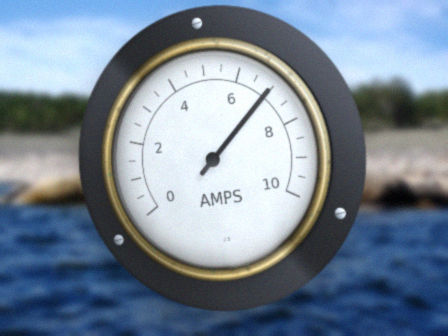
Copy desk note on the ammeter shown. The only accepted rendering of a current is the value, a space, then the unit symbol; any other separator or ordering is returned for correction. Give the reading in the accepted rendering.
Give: 7 A
